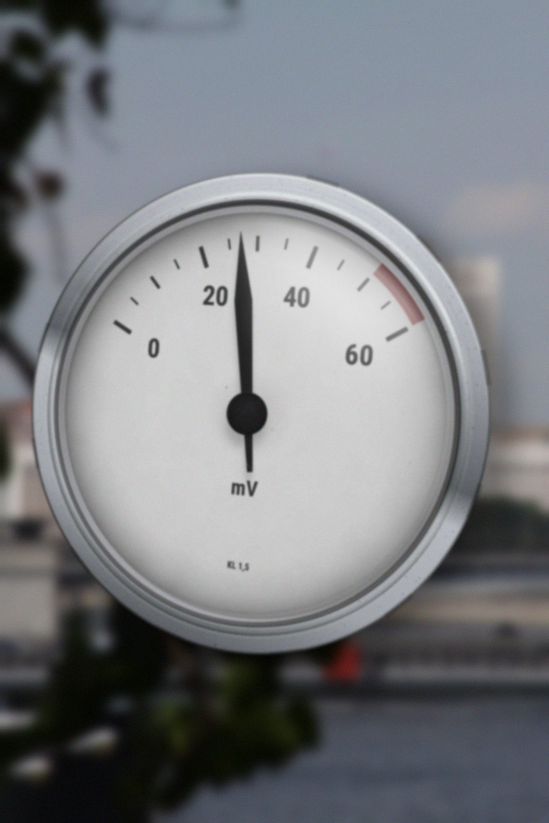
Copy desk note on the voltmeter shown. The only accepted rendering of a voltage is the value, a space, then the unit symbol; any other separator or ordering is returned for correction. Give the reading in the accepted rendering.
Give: 27.5 mV
